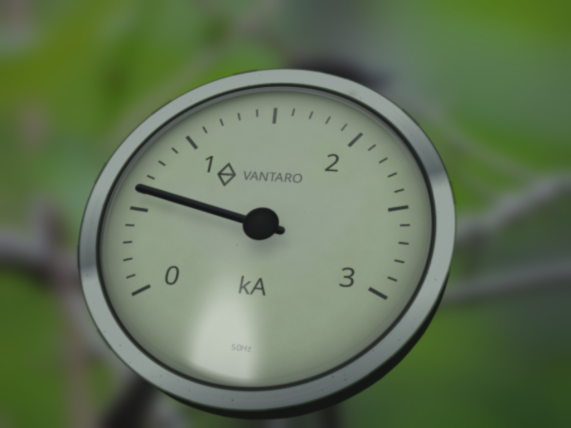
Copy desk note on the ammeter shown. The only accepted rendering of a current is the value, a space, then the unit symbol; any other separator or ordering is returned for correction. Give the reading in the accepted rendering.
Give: 0.6 kA
